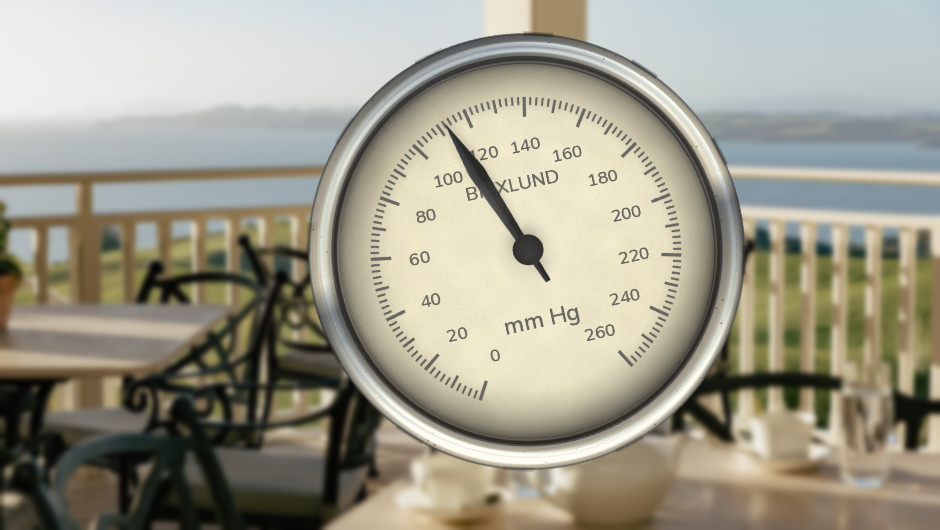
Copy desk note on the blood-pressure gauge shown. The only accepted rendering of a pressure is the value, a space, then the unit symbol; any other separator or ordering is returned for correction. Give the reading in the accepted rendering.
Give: 112 mmHg
